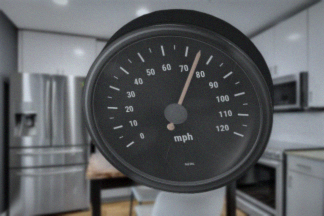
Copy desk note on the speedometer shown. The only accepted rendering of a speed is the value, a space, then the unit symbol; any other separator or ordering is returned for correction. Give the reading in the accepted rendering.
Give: 75 mph
